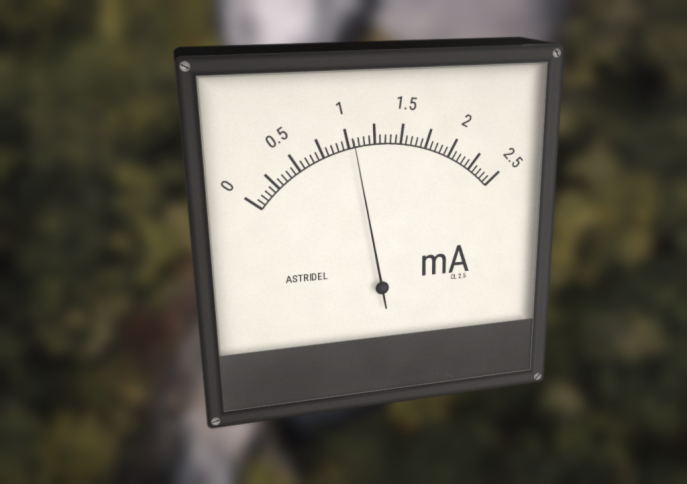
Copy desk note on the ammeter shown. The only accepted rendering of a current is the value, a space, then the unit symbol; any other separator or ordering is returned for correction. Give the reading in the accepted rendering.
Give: 1.05 mA
